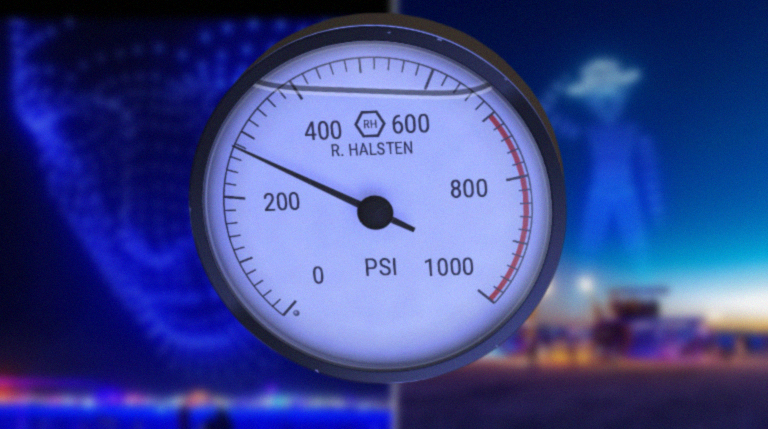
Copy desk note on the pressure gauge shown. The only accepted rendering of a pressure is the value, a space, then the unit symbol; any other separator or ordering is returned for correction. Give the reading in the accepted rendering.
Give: 280 psi
